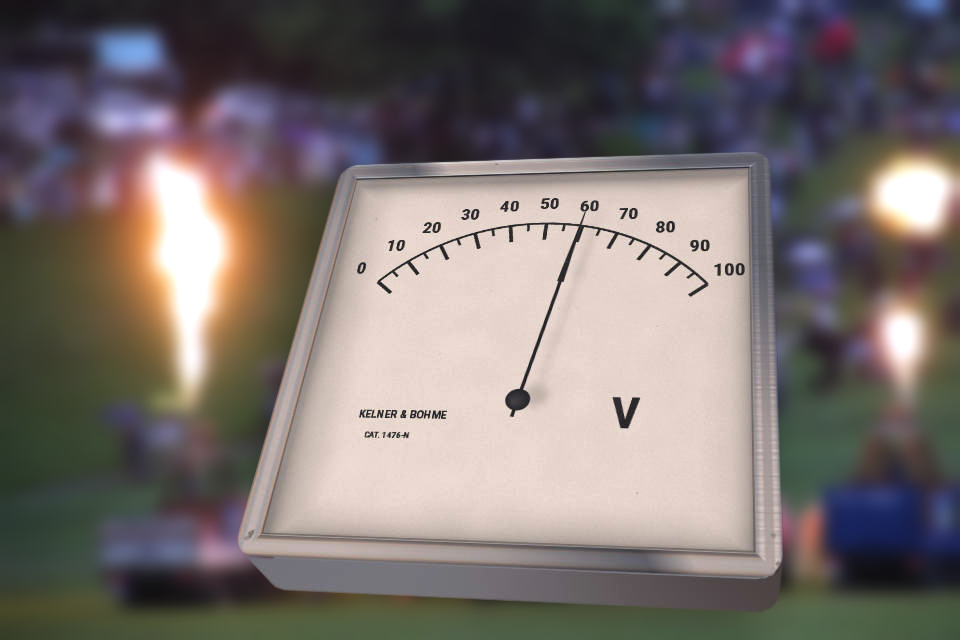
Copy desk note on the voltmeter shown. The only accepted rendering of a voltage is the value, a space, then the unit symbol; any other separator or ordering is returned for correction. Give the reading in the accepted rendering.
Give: 60 V
